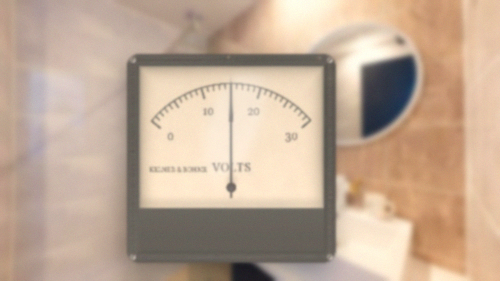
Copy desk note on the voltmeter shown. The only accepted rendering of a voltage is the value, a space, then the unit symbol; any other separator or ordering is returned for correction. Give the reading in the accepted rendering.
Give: 15 V
